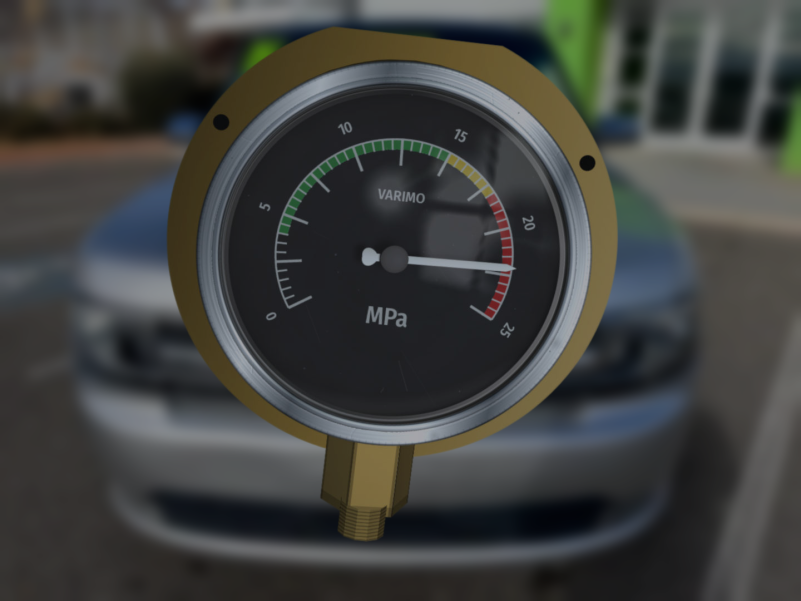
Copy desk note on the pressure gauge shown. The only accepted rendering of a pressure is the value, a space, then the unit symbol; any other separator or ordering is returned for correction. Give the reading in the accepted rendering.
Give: 22 MPa
